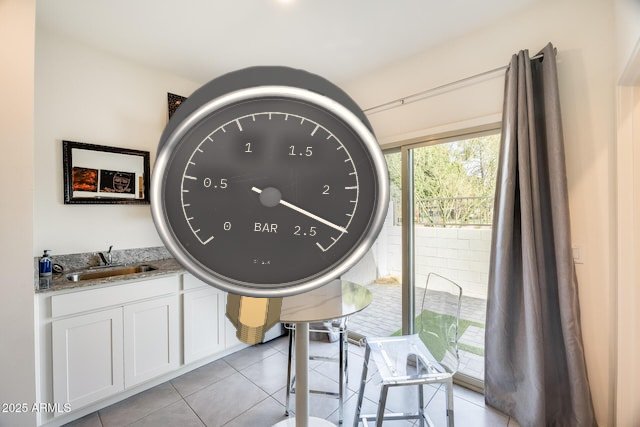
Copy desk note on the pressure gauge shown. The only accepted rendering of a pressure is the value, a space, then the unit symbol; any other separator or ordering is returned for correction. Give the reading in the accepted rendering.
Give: 2.3 bar
